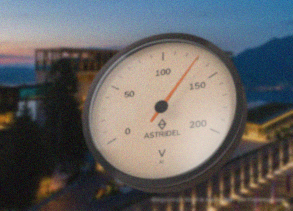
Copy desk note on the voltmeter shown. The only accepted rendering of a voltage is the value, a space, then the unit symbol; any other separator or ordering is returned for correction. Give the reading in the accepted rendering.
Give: 130 V
